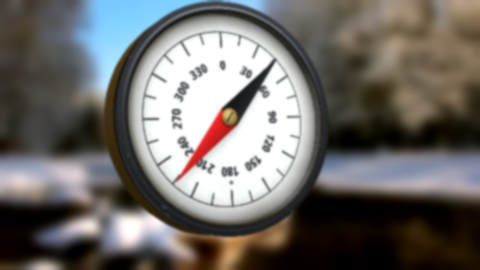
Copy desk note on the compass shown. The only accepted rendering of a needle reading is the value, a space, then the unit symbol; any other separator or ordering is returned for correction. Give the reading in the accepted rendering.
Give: 225 °
